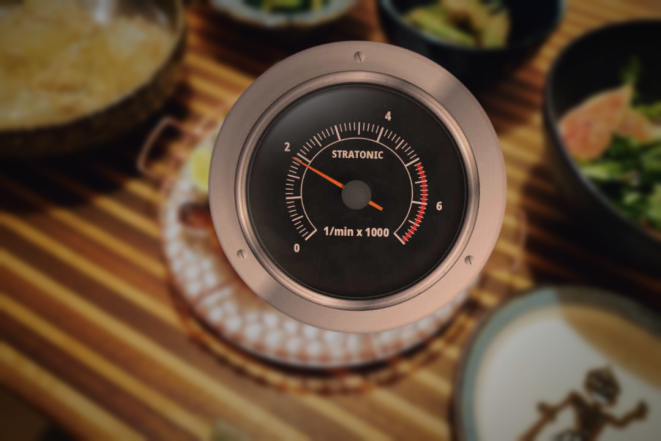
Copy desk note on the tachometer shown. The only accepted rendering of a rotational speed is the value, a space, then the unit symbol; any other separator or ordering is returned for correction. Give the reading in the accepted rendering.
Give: 1900 rpm
